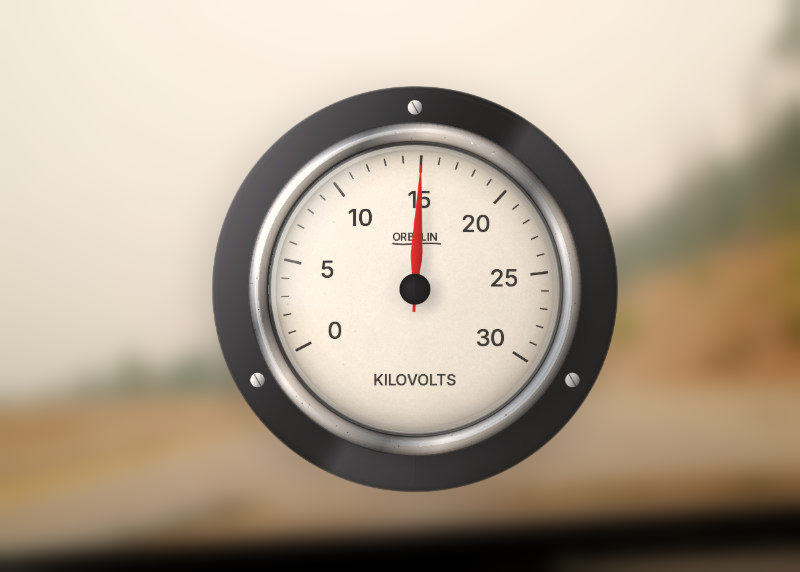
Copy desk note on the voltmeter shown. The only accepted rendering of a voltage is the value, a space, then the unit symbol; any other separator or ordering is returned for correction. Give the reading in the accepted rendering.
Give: 15 kV
